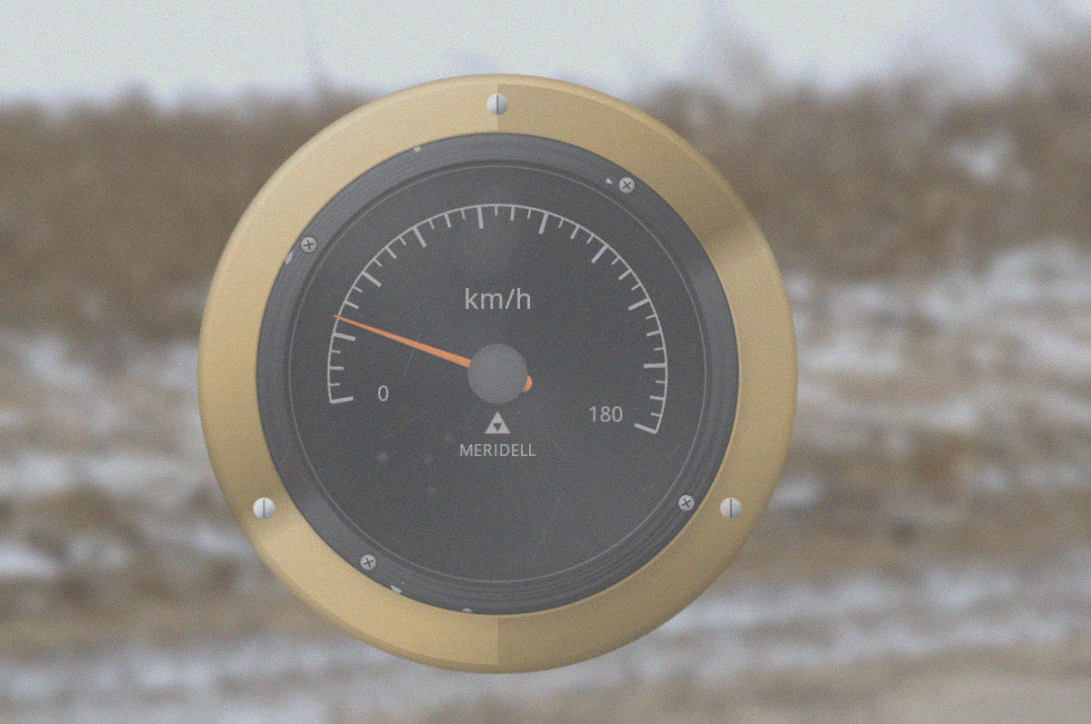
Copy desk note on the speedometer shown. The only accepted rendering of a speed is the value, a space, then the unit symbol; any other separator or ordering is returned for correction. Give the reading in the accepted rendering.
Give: 25 km/h
